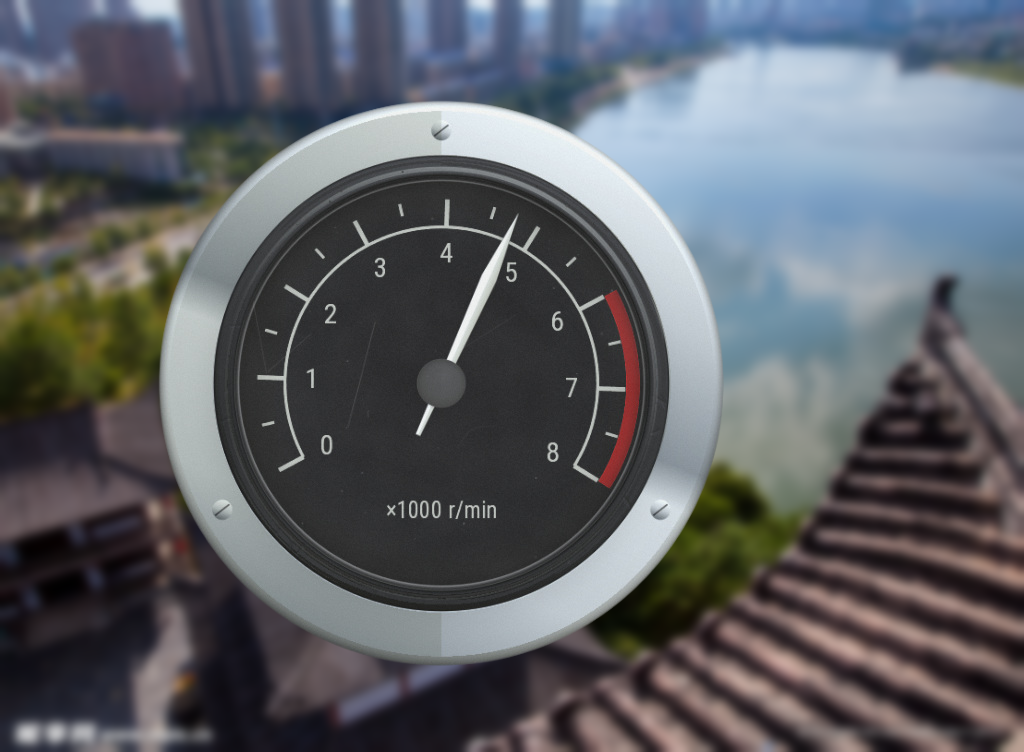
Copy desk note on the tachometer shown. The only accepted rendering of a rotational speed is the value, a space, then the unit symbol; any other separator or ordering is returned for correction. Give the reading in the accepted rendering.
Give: 4750 rpm
